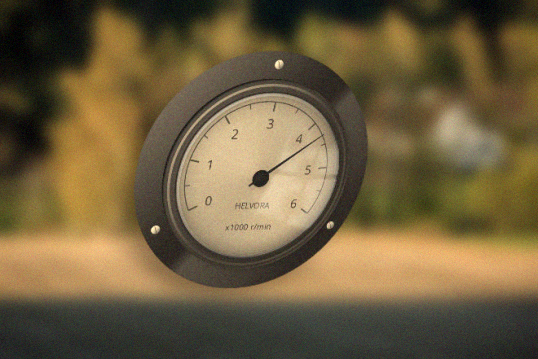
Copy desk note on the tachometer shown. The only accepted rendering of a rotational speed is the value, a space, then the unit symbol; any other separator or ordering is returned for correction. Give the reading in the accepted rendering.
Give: 4250 rpm
